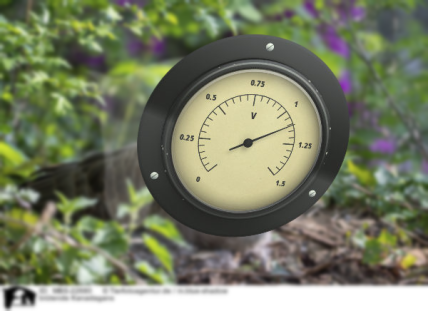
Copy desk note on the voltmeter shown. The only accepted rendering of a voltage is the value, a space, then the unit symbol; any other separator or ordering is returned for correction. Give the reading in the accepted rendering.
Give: 1.1 V
